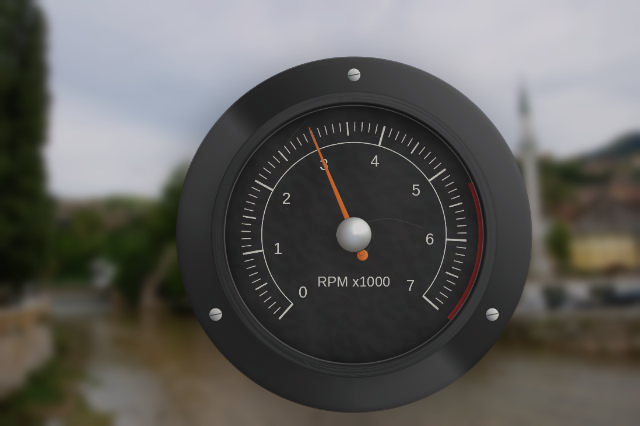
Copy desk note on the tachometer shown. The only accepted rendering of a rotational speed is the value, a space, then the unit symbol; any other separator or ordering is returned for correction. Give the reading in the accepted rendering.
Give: 3000 rpm
